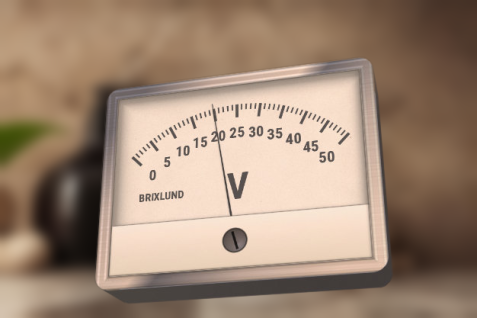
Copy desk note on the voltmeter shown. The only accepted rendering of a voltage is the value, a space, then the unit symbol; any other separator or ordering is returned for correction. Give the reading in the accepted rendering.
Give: 20 V
